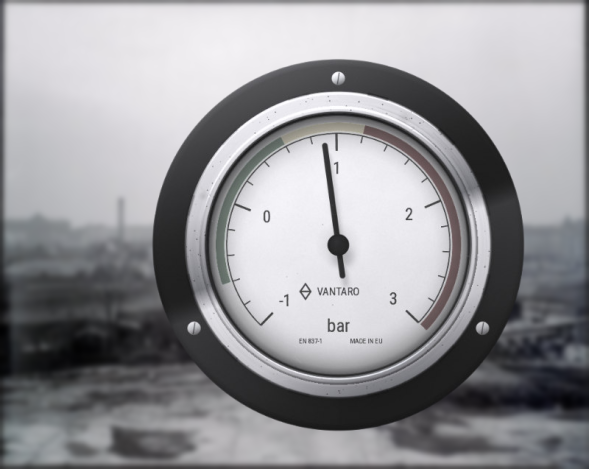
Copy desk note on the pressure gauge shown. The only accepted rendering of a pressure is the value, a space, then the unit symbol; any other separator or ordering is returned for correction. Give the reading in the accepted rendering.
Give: 0.9 bar
